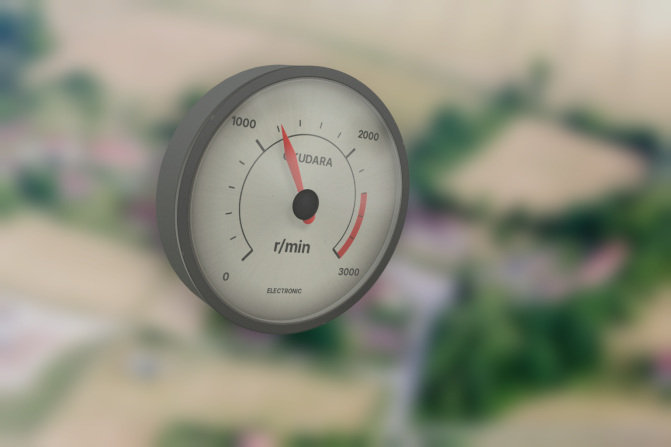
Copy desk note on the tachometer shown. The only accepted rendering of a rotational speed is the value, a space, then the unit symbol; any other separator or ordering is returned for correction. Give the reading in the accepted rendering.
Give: 1200 rpm
